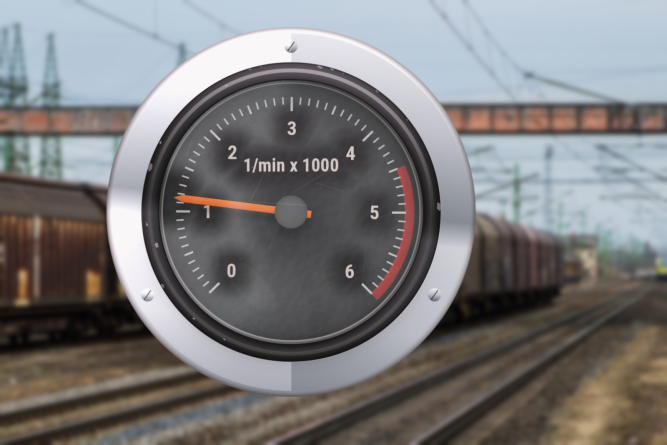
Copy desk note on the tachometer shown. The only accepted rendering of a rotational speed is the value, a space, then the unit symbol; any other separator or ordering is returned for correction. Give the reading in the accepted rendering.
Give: 1150 rpm
